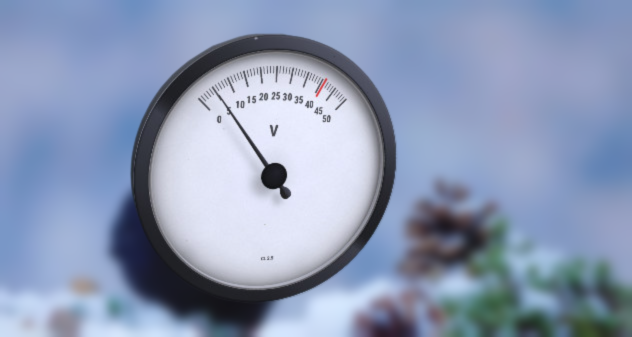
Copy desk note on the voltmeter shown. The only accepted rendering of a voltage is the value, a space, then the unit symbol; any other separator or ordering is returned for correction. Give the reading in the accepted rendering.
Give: 5 V
